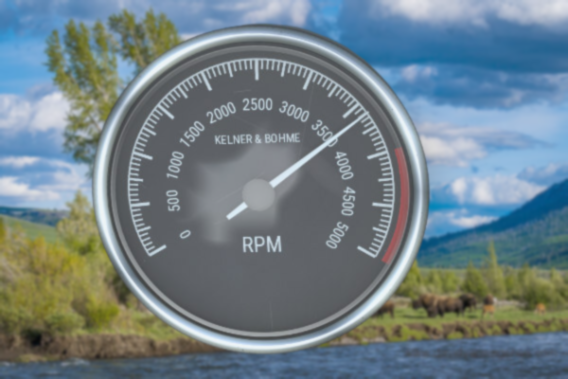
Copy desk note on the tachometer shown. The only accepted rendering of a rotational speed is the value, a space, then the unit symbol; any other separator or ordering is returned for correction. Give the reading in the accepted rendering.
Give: 3600 rpm
